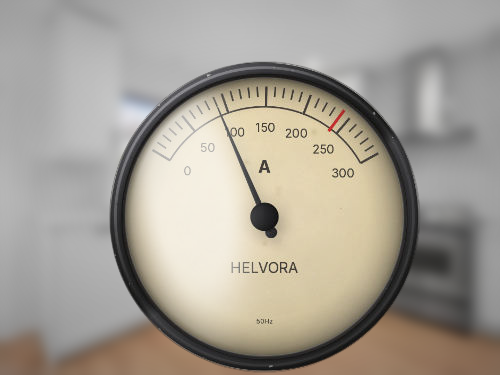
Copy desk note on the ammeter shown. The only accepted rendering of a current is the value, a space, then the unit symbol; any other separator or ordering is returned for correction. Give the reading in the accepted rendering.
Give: 90 A
